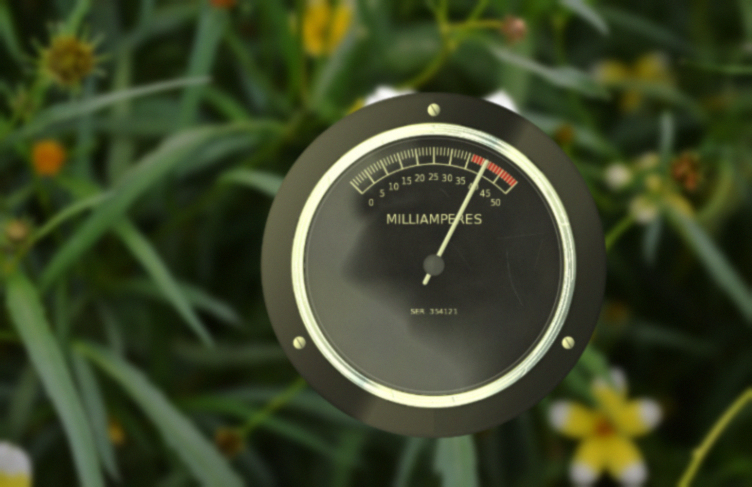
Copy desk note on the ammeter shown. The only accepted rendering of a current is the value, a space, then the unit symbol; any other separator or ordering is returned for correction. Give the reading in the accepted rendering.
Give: 40 mA
